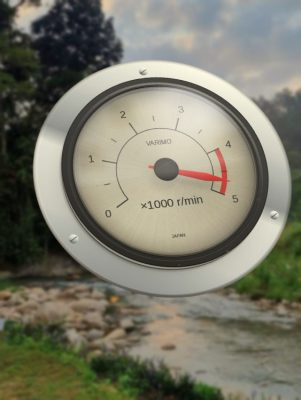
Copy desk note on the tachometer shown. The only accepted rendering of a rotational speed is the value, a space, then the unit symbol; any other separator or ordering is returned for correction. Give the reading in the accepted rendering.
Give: 4750 rpm
